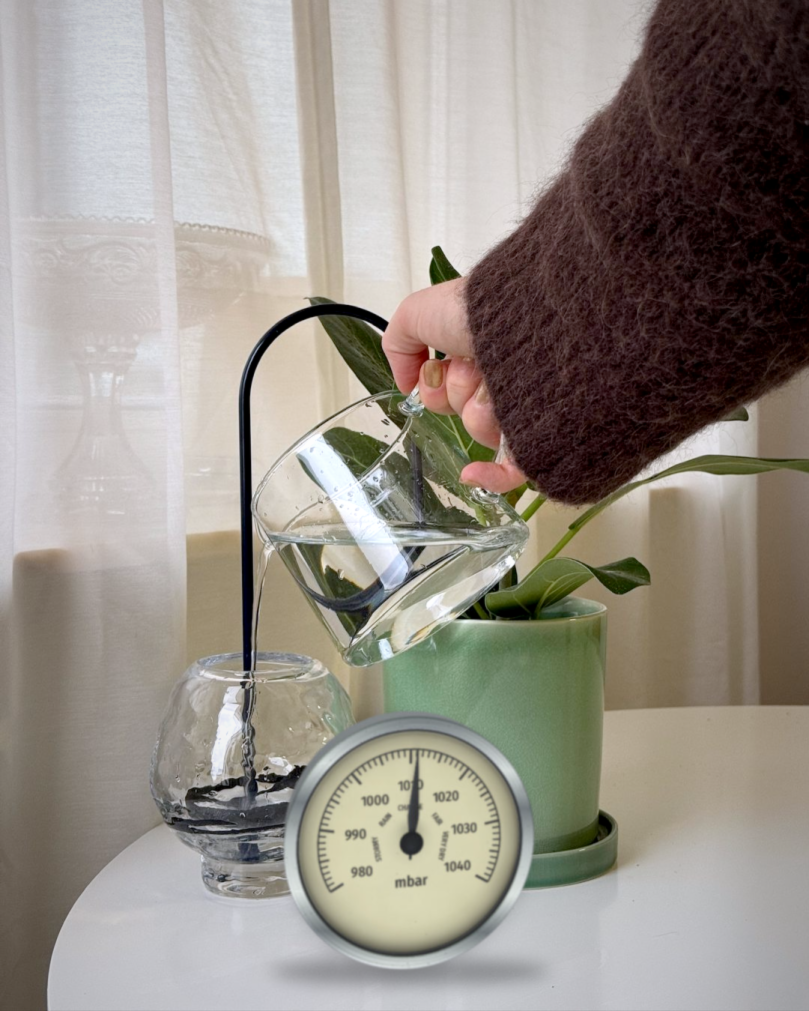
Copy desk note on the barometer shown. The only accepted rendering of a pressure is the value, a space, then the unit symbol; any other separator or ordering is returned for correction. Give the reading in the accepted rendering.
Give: 1011 mbar
